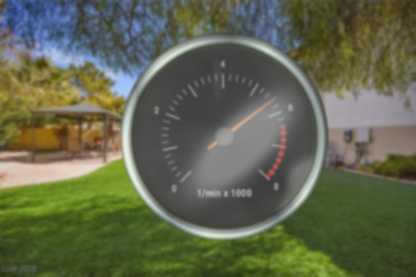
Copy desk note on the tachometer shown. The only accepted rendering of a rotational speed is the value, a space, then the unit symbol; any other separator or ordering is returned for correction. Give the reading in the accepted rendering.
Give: 5600 rpm
